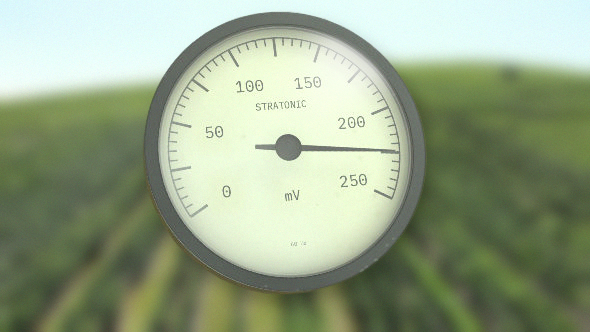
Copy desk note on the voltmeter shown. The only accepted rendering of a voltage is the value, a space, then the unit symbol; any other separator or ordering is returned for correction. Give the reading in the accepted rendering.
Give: 225 mV
